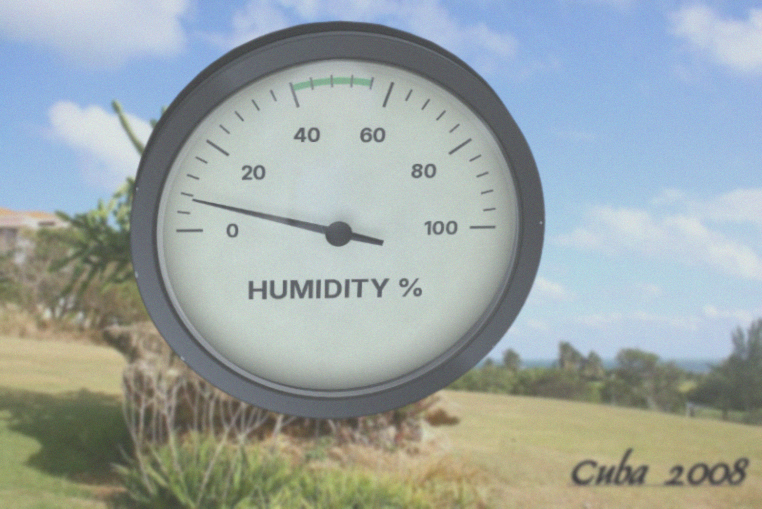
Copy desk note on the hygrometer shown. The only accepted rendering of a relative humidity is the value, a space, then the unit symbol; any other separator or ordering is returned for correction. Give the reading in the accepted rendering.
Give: 8 %
